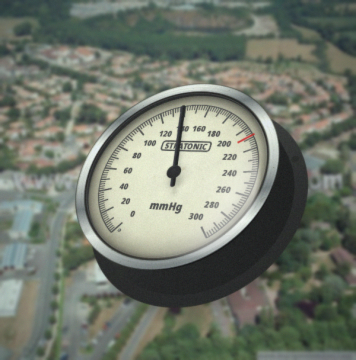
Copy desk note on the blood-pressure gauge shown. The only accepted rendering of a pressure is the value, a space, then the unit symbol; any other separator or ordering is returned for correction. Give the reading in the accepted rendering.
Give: 140 mmHg
